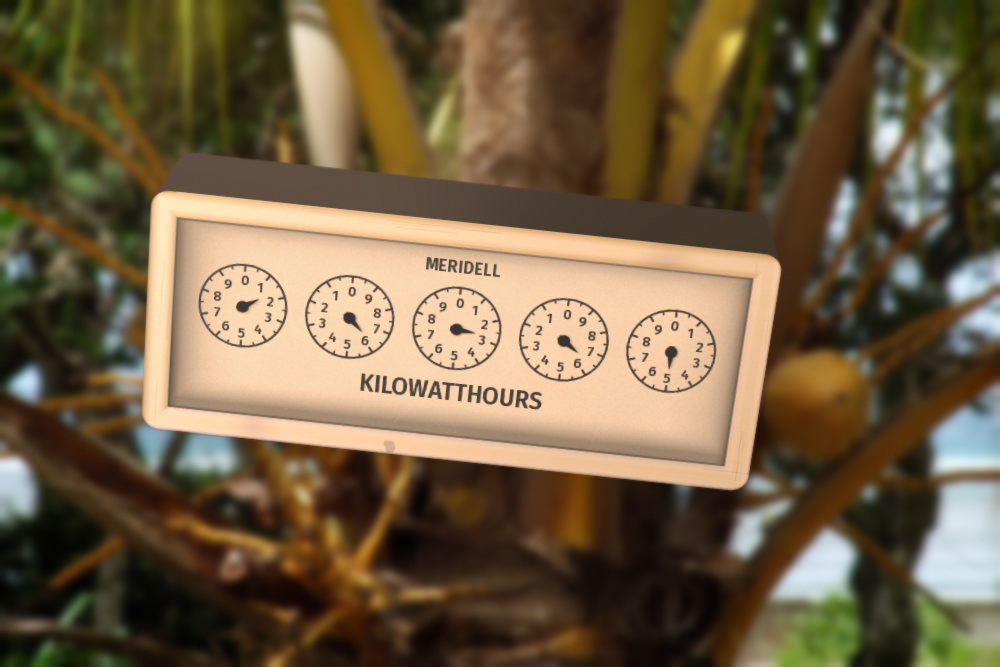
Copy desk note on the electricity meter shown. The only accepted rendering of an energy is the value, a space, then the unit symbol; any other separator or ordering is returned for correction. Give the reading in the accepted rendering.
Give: 16265 kWh
